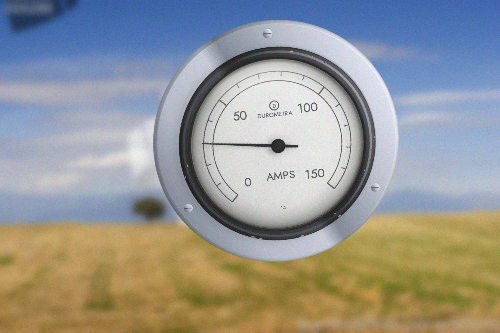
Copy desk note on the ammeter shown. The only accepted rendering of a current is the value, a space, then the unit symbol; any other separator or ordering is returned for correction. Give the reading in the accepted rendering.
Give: 30 A
